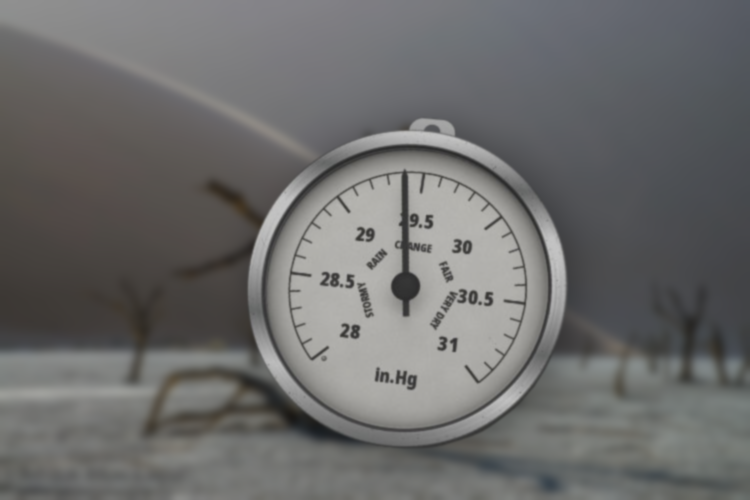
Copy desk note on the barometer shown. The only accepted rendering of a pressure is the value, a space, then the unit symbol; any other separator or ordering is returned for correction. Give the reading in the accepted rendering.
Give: 29.4 inHg
